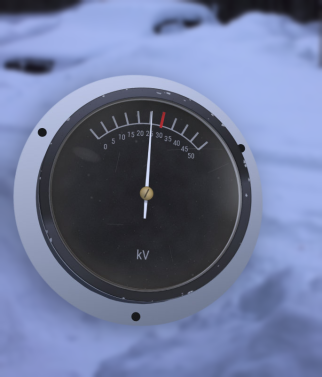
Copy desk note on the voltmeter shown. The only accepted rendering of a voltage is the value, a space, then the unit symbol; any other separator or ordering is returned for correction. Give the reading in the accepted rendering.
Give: 25 kV
